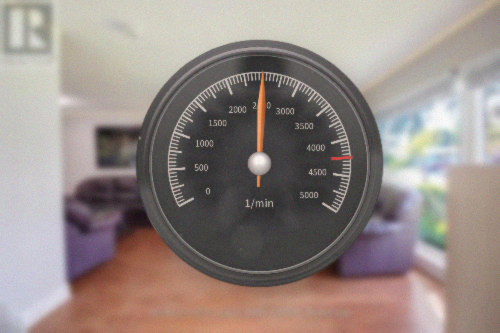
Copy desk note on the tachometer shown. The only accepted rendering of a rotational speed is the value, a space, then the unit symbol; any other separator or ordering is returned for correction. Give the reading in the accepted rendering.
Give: 2500 rpm
